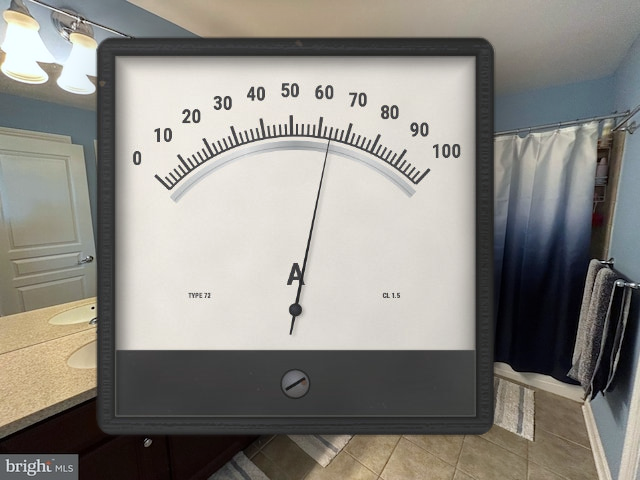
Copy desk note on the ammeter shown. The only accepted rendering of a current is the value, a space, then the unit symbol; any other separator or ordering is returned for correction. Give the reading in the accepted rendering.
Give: 64 A
